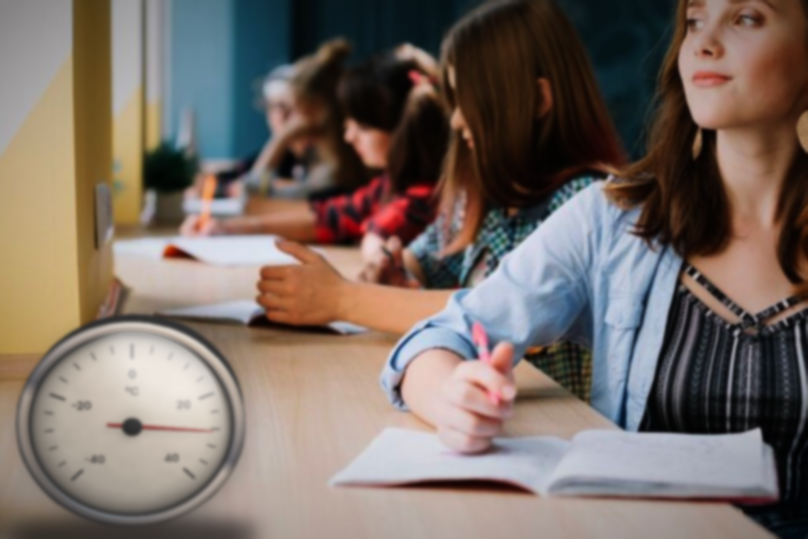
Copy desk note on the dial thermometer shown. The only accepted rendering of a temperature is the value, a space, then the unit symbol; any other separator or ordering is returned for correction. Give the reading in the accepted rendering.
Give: 28 °C
